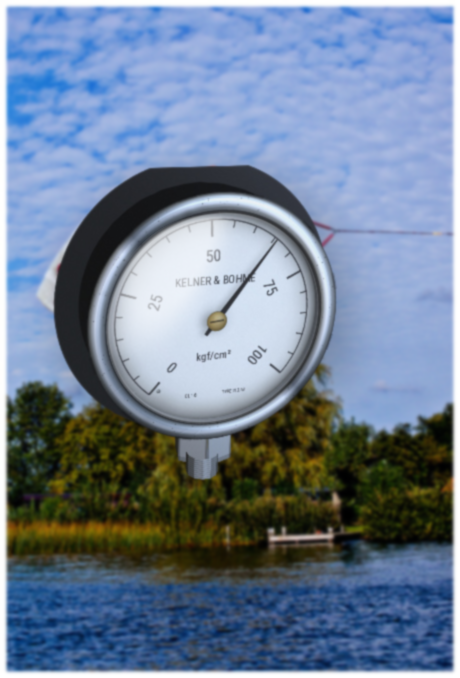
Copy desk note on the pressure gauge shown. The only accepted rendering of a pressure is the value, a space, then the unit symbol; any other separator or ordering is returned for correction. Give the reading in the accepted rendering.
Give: 65 kg/cm²
